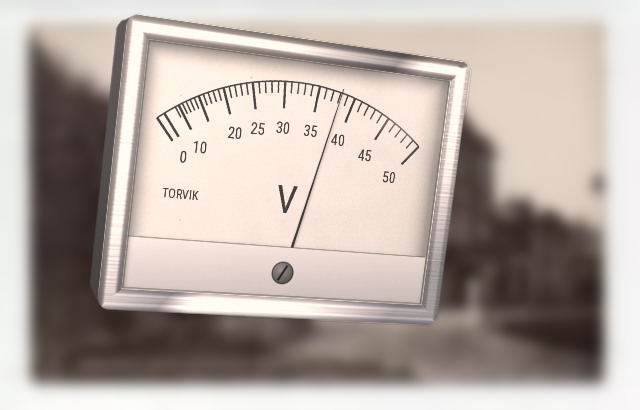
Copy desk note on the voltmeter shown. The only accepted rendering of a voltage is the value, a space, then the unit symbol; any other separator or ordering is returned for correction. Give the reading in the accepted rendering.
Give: 38 V
